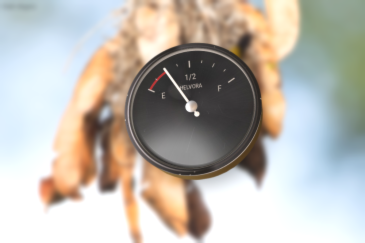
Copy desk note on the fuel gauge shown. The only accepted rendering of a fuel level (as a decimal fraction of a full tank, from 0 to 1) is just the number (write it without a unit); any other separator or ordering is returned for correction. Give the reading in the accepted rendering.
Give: 0.25
